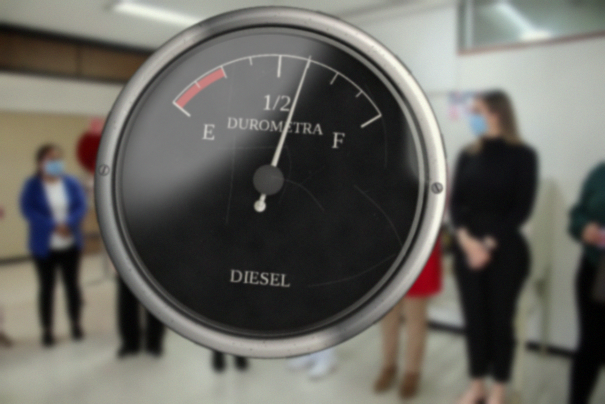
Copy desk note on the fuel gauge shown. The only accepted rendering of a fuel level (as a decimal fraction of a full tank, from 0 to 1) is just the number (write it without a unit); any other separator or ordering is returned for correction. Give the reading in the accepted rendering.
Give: 0.625
